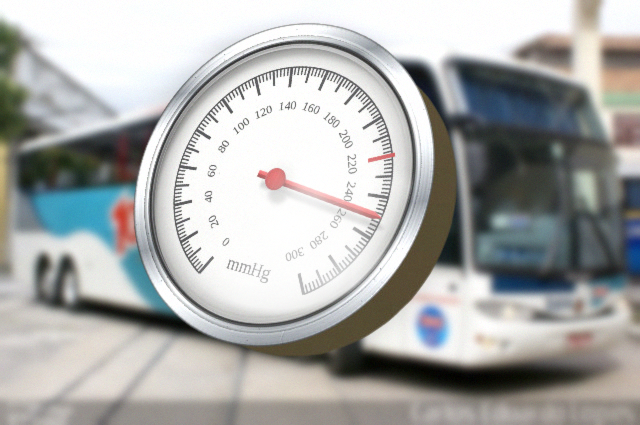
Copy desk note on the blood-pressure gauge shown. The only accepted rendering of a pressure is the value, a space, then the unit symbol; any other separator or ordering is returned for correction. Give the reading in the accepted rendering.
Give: 250 mmHg
